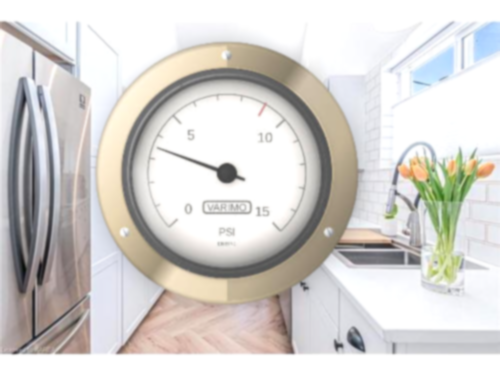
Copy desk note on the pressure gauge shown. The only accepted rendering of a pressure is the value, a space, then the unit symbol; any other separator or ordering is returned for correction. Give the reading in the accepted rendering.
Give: 3.5 psi
